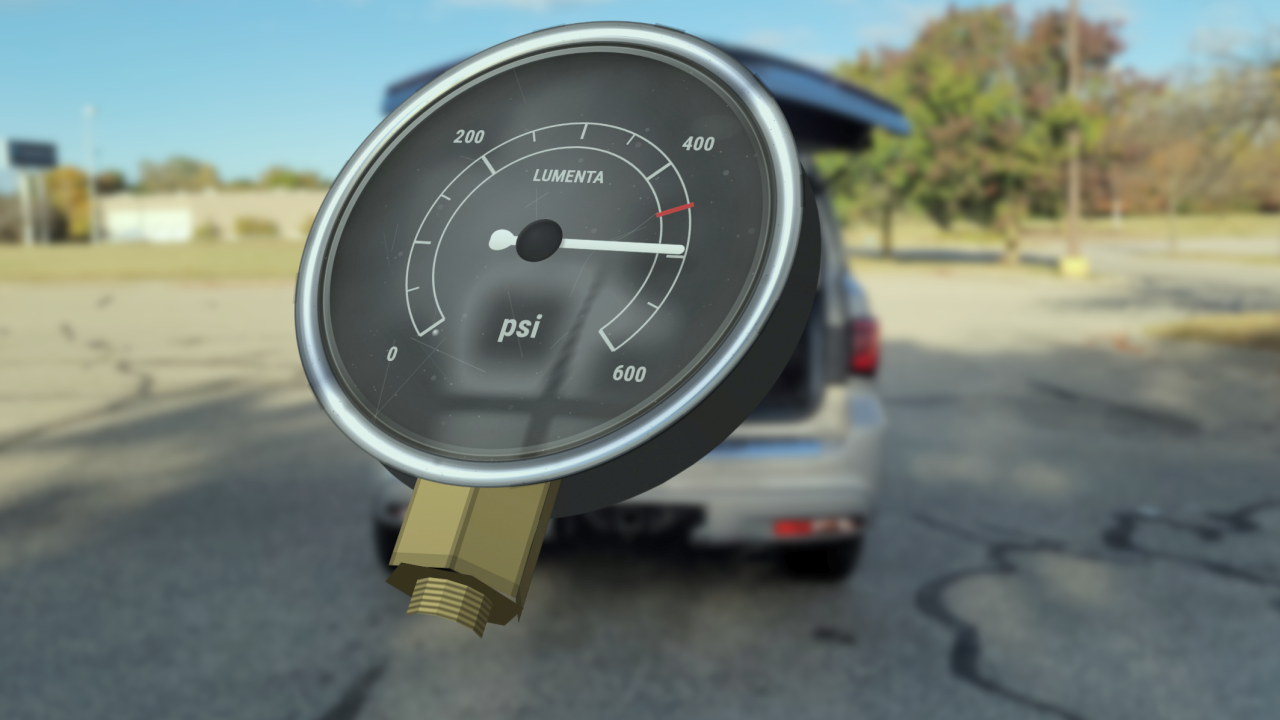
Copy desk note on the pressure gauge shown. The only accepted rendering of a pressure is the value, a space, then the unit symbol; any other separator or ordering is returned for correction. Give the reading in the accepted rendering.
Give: 500 psi
